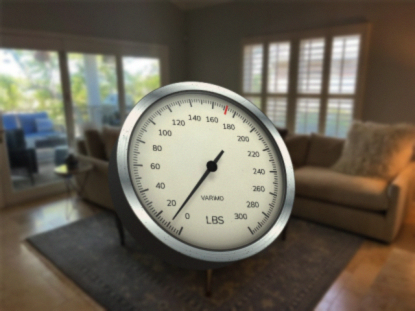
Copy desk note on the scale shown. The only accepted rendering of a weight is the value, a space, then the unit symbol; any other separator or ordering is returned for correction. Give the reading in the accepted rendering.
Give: 10 lb
